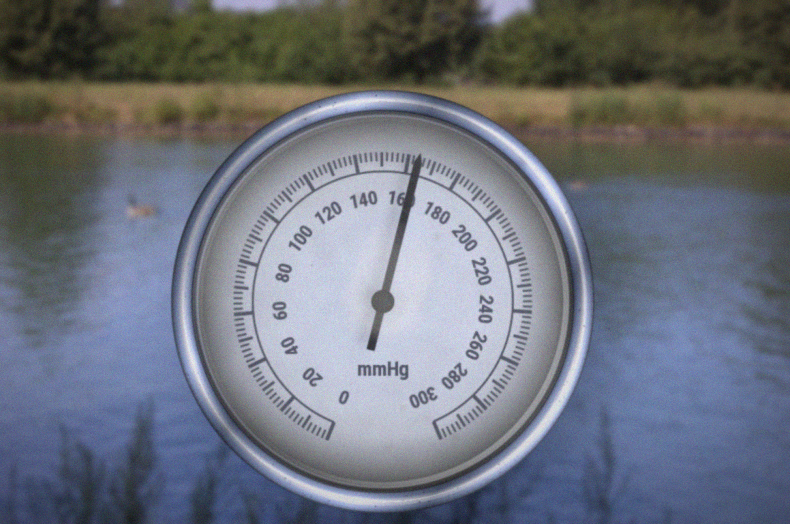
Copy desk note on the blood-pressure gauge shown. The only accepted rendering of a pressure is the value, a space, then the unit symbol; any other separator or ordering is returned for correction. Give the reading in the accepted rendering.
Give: 164 mmHg
